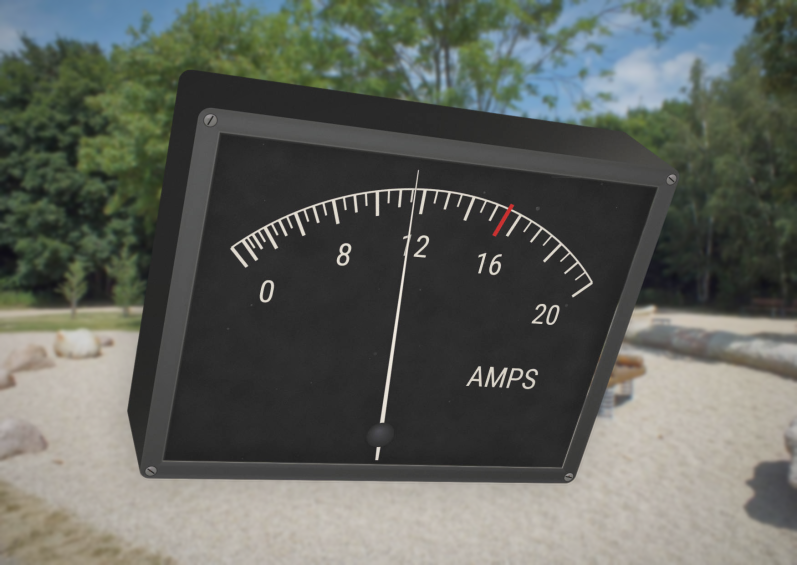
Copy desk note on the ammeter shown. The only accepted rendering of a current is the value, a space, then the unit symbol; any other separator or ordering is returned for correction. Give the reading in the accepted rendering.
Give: 11.5 A
